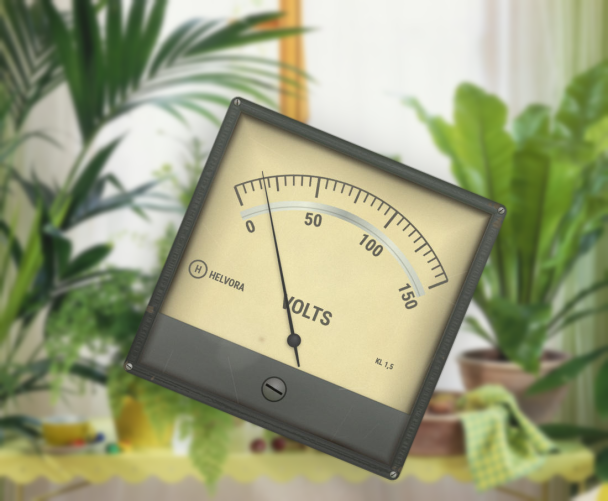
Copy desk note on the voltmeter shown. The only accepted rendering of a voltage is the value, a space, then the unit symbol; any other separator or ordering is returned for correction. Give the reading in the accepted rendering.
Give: 17.5 V
